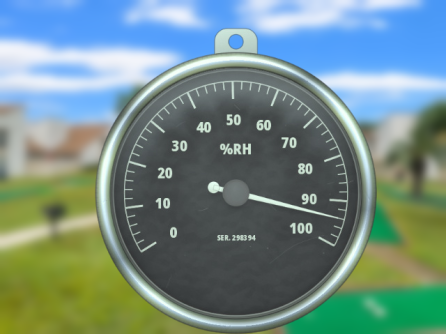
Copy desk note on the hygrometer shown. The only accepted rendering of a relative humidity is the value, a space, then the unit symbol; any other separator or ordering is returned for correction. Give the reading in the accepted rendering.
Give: 94 %
